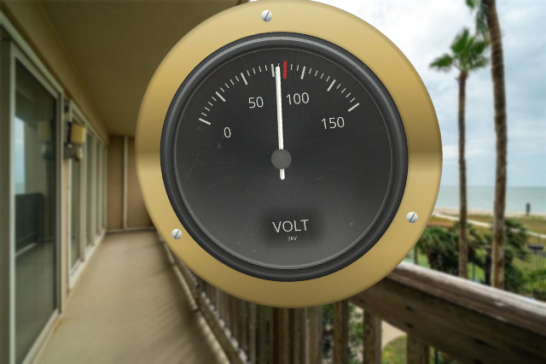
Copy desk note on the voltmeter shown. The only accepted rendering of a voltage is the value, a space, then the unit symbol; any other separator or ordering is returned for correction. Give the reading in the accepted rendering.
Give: 80 V
